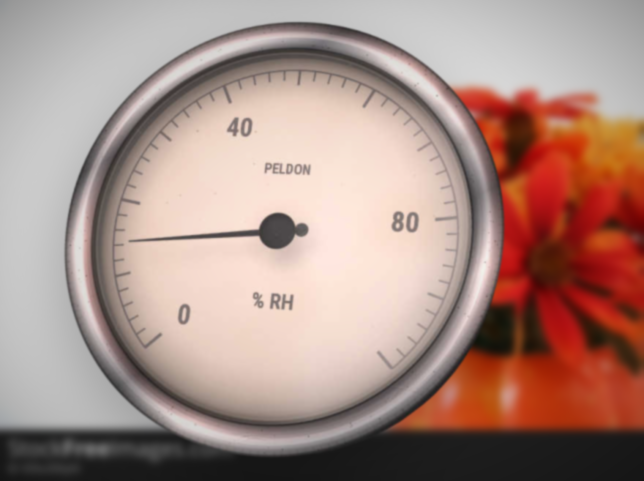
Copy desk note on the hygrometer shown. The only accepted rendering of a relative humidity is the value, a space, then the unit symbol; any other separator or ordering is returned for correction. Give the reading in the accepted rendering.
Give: 14 %
